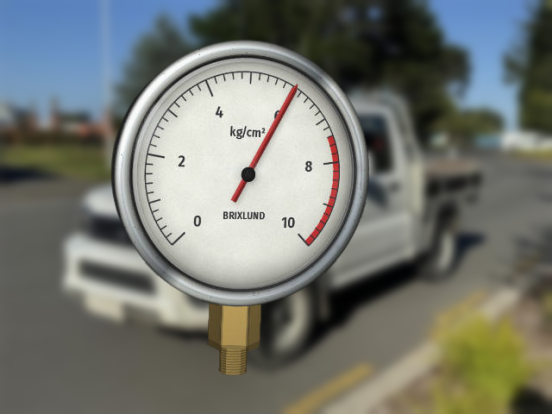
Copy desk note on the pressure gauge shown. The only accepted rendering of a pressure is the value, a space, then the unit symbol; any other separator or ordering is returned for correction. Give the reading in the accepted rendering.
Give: 6 kg/cm²
